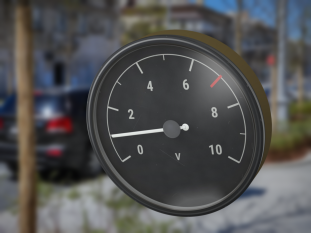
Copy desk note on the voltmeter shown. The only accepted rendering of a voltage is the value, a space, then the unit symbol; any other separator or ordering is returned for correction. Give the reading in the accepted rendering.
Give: 1 V
